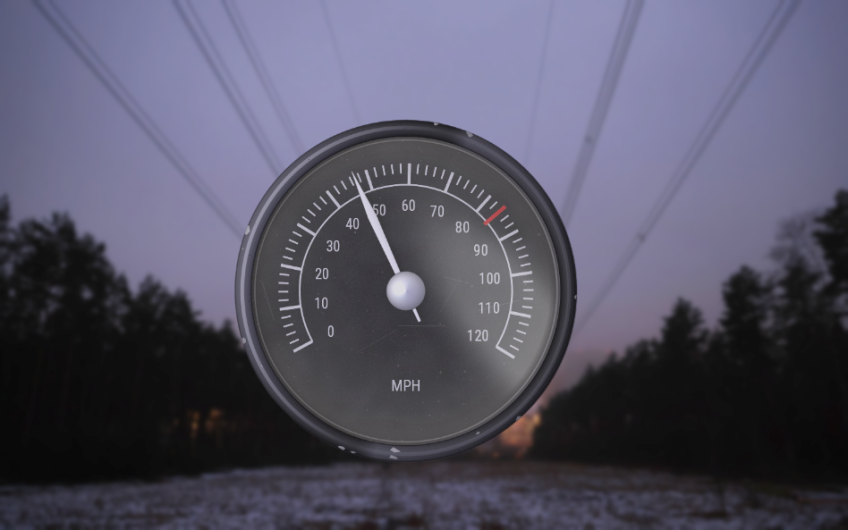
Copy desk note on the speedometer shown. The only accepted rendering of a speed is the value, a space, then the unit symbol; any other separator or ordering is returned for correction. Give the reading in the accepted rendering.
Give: 47 mph
